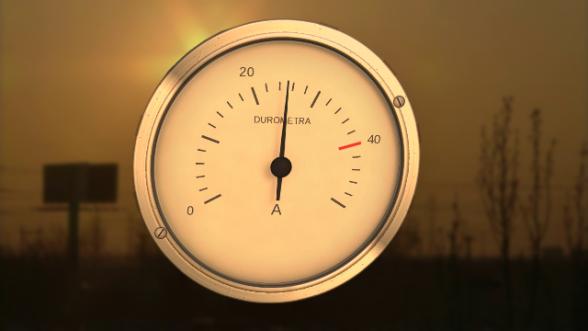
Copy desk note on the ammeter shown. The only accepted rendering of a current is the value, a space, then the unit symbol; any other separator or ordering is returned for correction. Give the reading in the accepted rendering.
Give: 25 A
